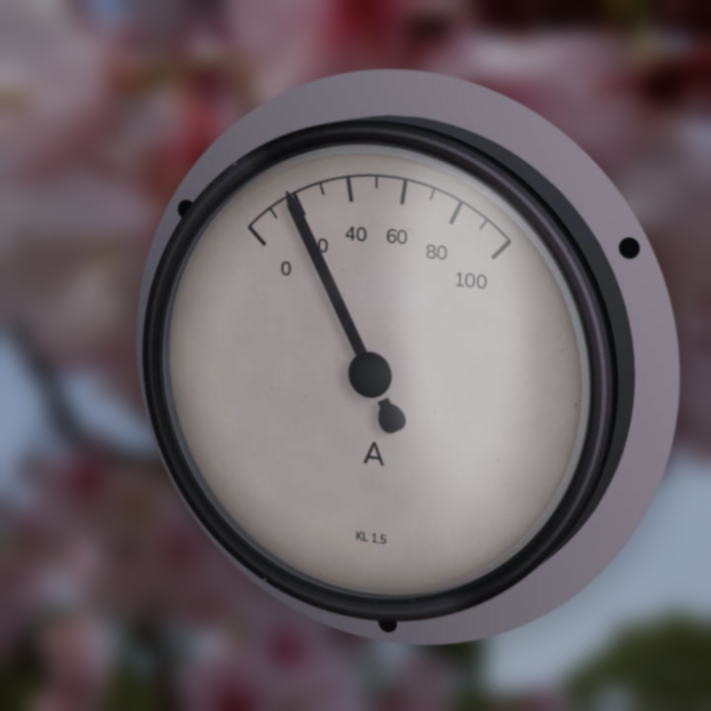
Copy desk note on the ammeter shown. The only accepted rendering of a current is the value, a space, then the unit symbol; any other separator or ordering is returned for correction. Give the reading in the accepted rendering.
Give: 20 A
